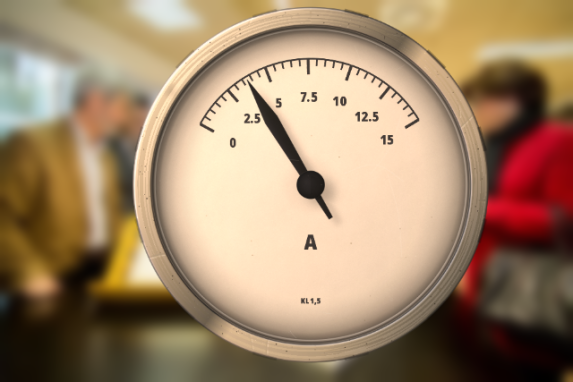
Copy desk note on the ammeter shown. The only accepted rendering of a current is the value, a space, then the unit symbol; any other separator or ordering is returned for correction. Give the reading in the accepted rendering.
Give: 3.75 A
